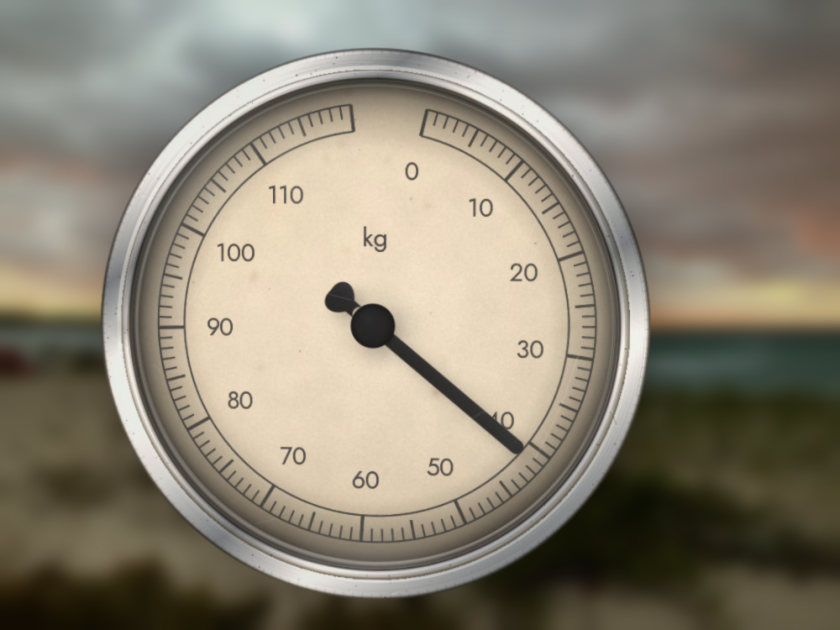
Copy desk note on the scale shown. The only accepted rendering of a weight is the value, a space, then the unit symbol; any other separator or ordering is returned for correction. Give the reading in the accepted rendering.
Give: 41 kg
